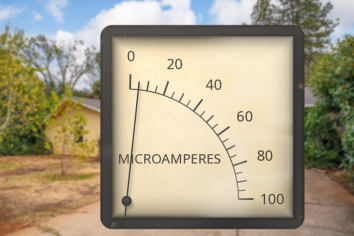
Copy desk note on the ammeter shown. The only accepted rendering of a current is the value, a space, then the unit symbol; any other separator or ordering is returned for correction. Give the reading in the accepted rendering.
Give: 5 µA
